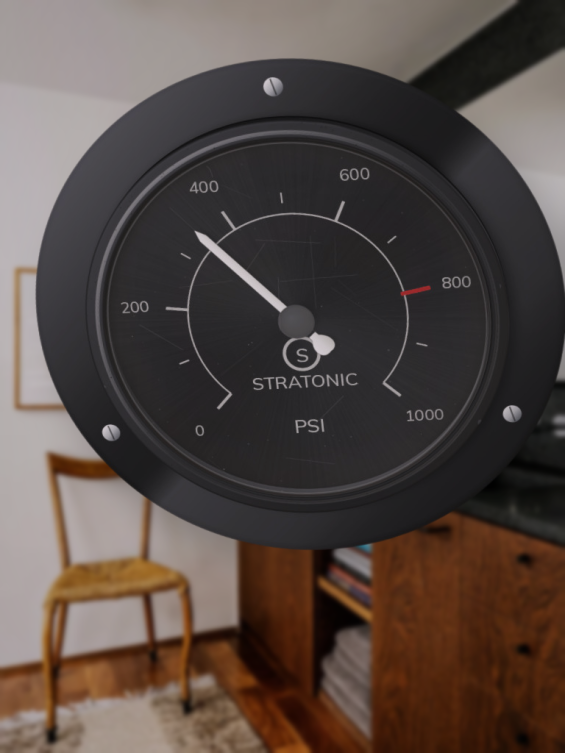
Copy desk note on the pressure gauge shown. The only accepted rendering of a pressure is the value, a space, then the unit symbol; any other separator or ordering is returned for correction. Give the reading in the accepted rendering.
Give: 350 psi
